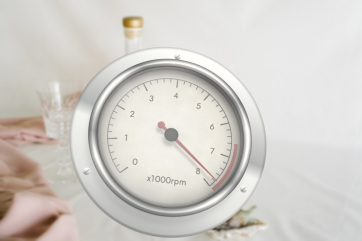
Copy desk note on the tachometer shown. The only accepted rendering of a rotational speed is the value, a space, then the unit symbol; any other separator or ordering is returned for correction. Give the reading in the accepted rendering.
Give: 7800 rpm
